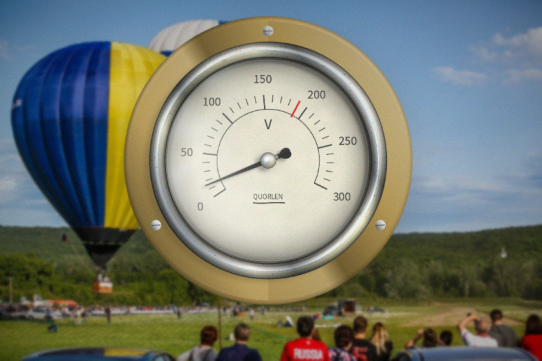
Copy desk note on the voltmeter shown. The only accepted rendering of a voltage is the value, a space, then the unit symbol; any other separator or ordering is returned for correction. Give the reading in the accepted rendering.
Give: 15 V
